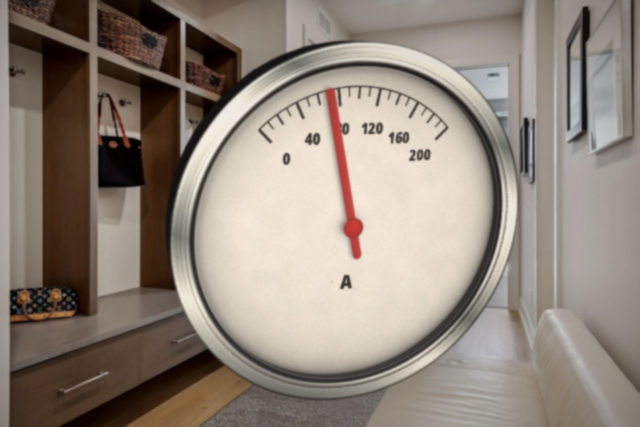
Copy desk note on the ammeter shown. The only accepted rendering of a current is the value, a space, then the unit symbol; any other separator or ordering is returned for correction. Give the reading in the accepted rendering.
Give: 70 A
